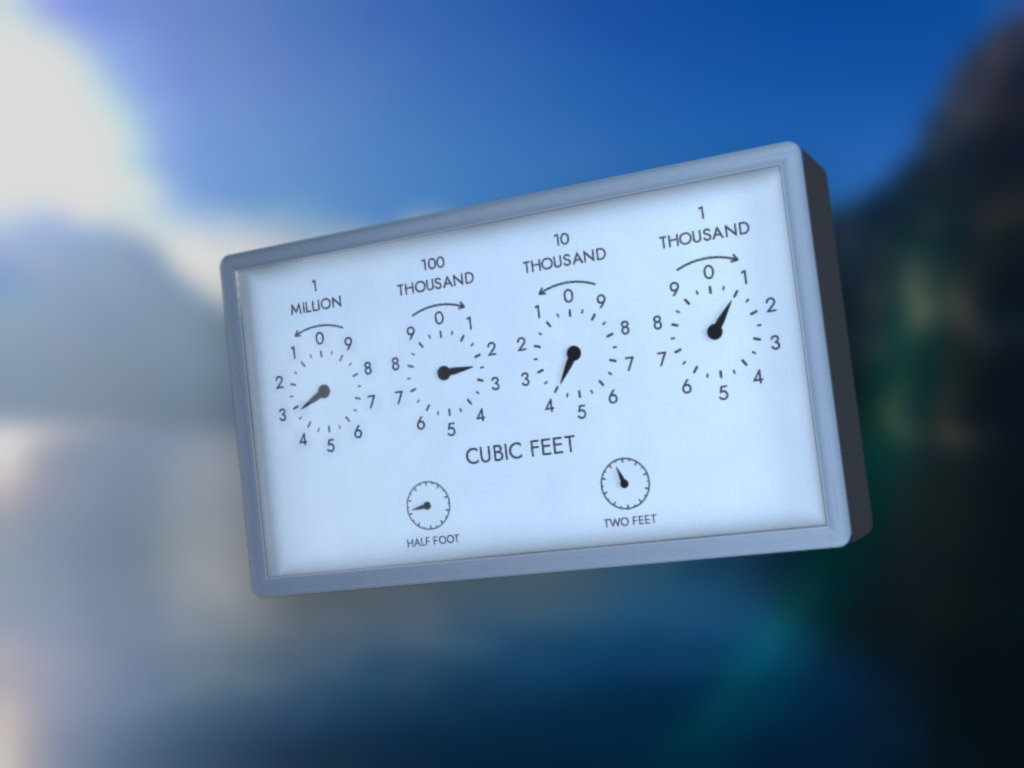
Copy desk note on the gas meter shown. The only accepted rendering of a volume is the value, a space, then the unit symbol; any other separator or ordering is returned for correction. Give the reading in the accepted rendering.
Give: 324100 ft³
